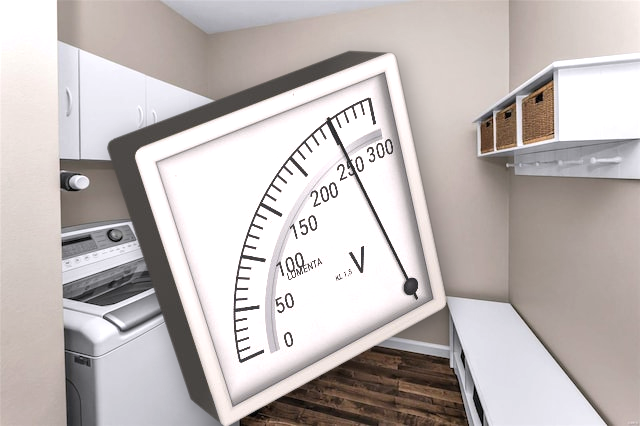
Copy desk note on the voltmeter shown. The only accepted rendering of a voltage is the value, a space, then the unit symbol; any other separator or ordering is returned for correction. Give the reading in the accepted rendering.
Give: 250 V
